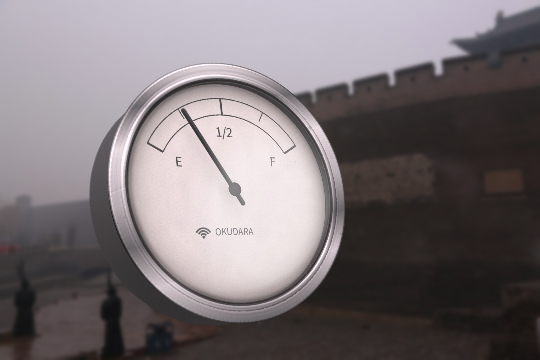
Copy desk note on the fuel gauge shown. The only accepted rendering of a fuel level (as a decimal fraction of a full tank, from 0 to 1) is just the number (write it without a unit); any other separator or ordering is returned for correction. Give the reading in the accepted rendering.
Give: 0.25
